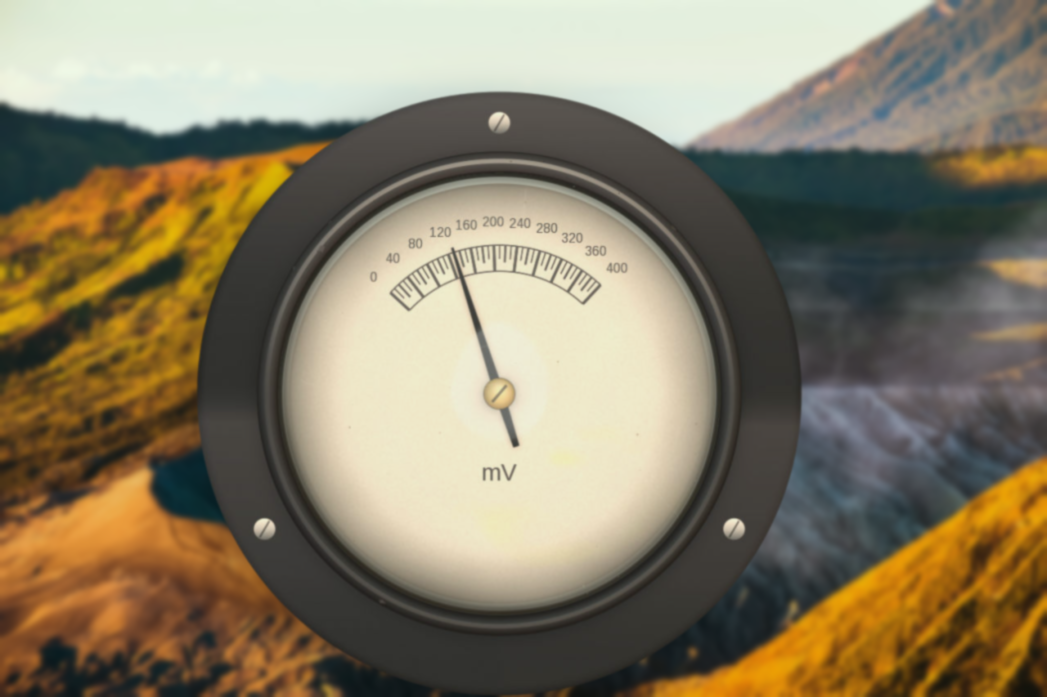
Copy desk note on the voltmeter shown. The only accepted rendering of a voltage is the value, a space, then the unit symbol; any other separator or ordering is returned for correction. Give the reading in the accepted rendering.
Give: 130 mV
